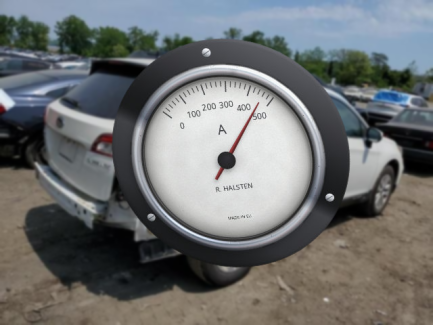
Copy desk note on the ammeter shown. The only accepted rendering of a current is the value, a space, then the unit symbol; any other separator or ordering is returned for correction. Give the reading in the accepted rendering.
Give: 460 A
